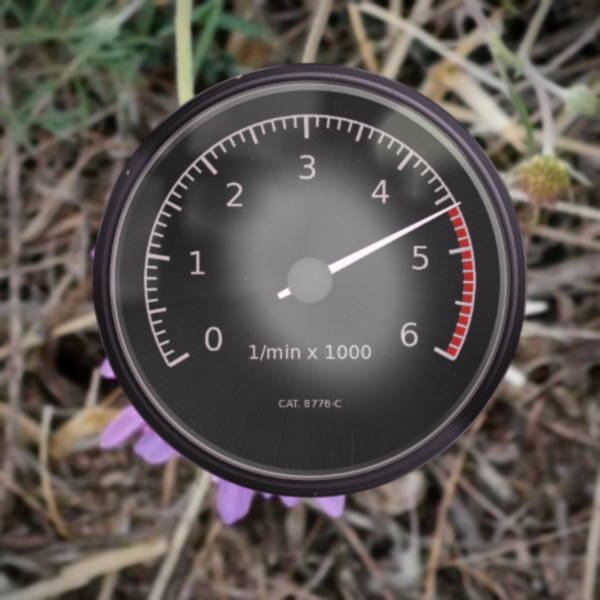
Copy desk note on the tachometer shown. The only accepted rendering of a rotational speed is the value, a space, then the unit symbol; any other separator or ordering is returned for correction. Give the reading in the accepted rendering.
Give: 4600 rpm
